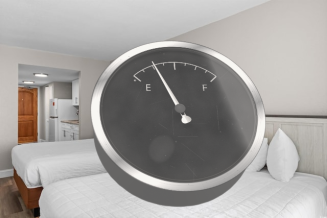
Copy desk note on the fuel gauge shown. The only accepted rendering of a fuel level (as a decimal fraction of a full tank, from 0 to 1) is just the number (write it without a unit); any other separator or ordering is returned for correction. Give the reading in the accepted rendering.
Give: 0.25
